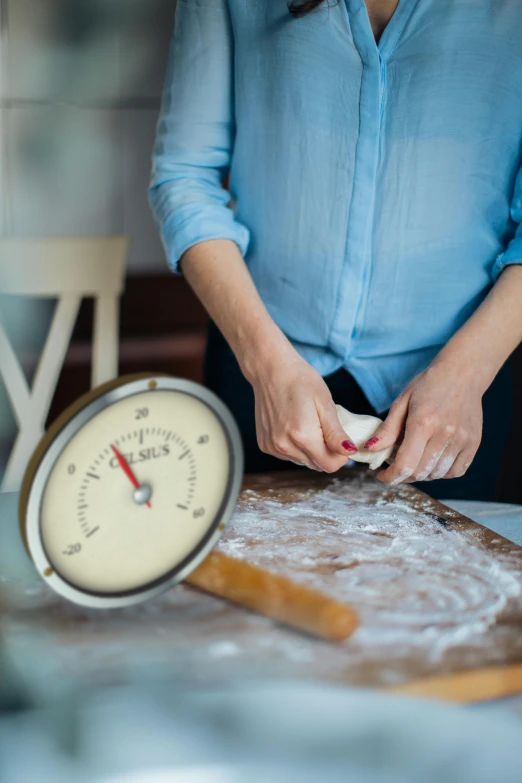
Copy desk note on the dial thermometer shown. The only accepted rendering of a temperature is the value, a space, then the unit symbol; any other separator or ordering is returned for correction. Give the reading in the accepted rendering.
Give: 10 °C
